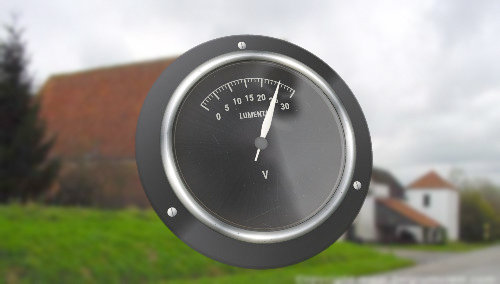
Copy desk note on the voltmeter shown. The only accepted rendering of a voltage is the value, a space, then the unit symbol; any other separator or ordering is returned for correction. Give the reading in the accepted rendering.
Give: 25 V
